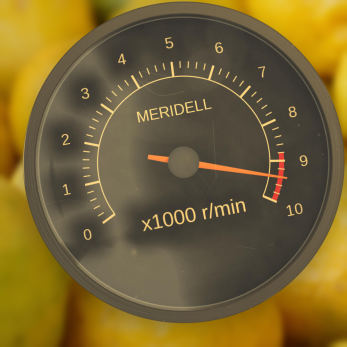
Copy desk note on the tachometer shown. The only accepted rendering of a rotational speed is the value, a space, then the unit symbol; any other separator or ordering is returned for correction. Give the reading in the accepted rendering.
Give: 9400 rpm
